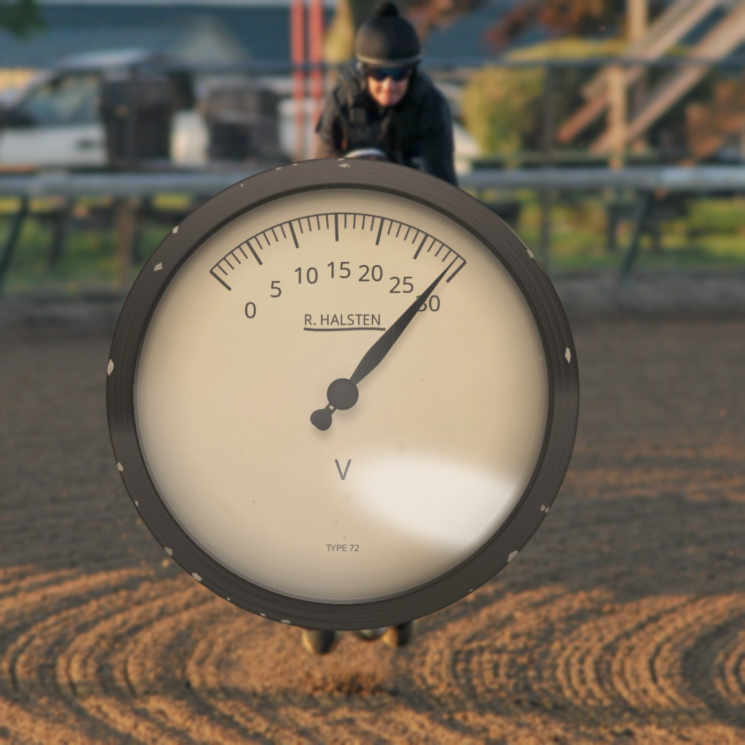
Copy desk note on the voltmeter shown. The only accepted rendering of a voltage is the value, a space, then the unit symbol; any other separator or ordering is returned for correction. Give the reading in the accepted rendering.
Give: 29 V
